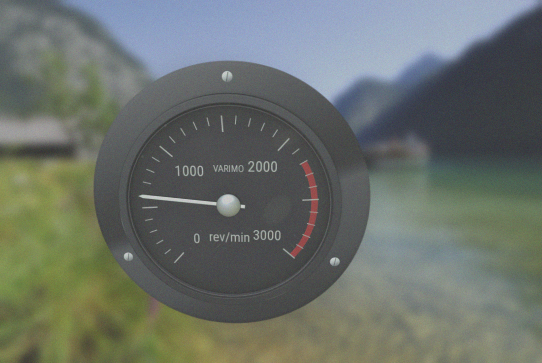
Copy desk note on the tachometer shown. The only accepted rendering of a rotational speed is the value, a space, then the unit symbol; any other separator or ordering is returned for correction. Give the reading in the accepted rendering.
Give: 600 rpm
